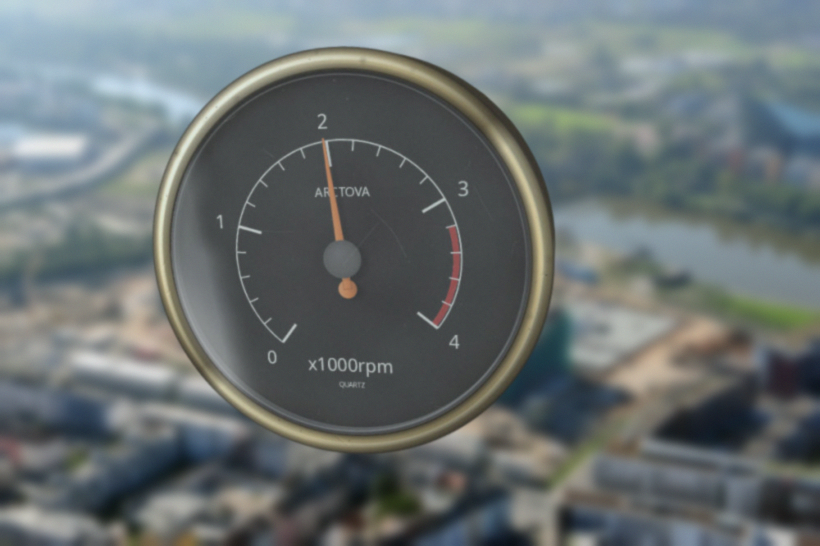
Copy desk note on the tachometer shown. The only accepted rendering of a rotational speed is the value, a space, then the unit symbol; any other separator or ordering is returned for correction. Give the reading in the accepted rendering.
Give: 2000 rpm
